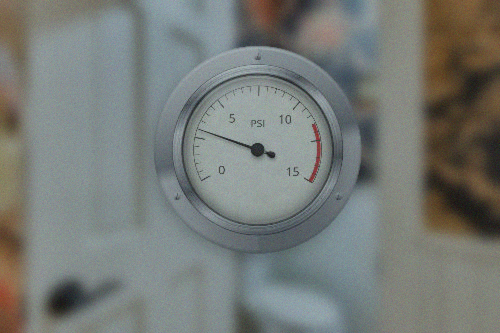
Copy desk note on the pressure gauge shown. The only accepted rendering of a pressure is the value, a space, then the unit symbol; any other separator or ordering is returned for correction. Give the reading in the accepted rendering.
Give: 3 psi
